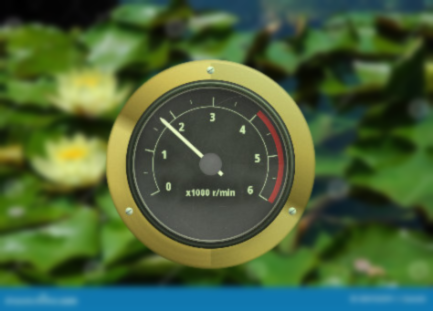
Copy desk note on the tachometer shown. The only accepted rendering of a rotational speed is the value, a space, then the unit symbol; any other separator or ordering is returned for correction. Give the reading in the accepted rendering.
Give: 1750 rpm
